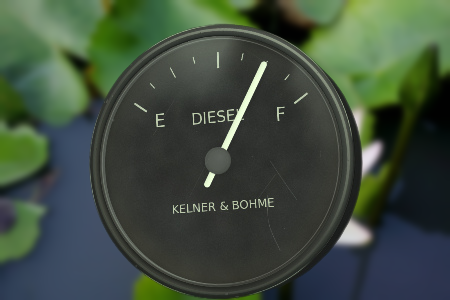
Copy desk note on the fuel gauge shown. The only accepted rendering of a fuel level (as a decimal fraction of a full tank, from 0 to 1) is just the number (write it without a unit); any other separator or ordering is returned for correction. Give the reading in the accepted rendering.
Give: 0.75
